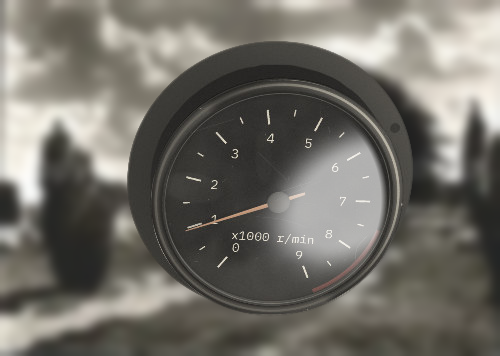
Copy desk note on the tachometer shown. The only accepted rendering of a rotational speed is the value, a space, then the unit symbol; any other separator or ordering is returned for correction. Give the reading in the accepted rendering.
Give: 1000 rpm
